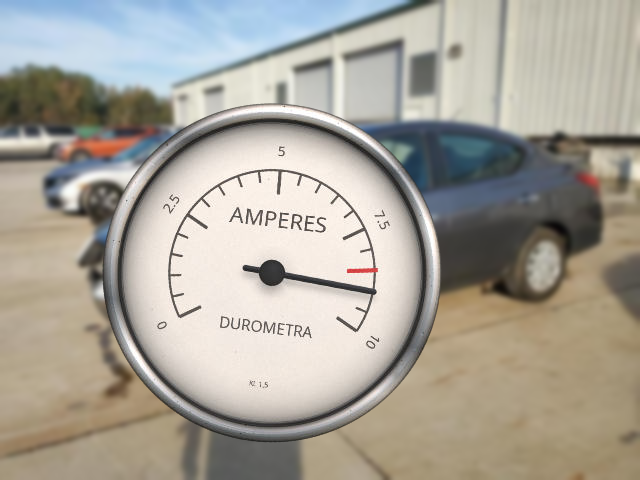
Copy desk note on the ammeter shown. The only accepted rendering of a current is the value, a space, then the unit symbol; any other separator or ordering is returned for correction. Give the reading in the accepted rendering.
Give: 9 A
